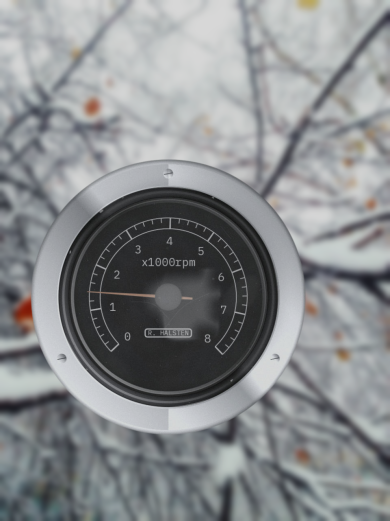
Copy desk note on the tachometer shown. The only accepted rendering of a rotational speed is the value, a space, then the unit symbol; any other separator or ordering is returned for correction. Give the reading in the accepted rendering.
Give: 1400 rpm
